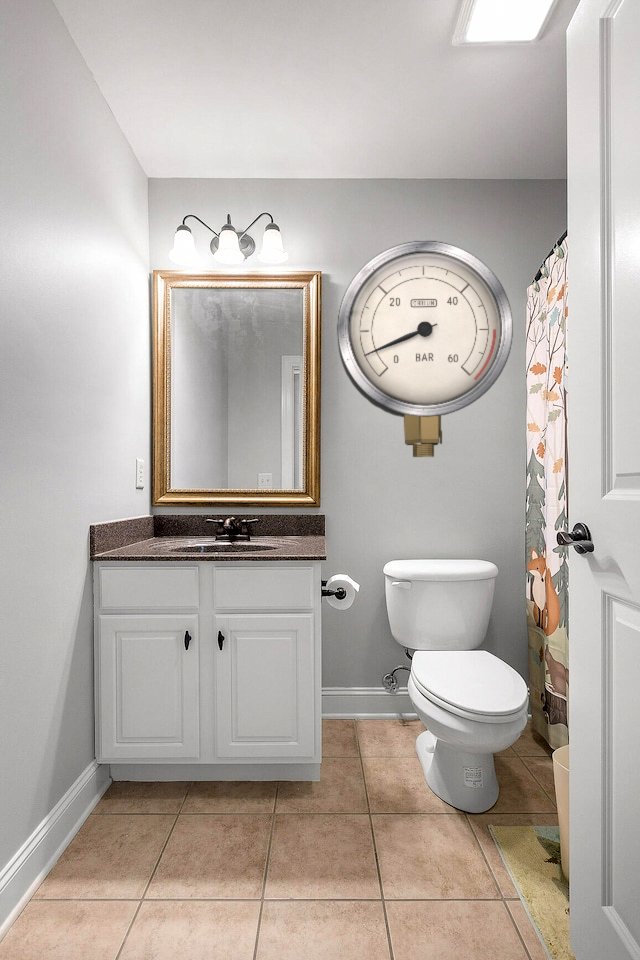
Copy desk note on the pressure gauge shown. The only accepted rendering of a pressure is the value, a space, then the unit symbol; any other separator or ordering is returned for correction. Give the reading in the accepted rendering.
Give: 5 bar
